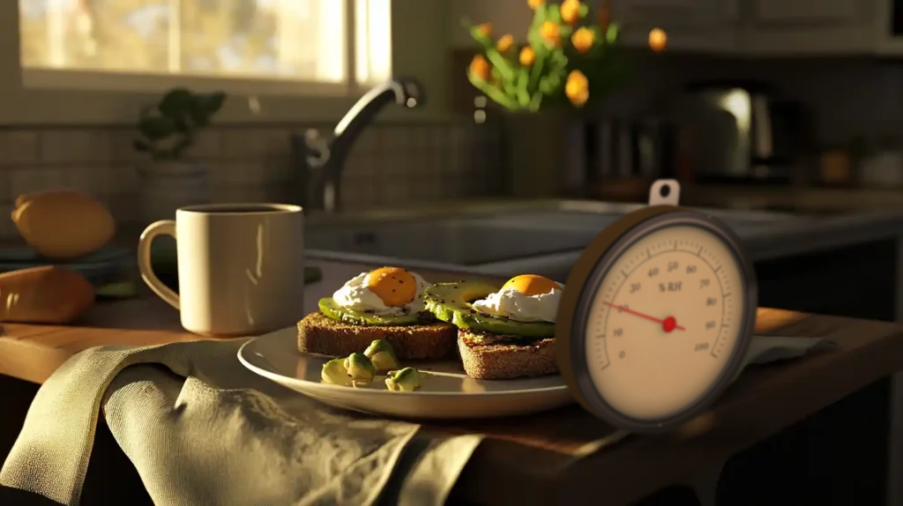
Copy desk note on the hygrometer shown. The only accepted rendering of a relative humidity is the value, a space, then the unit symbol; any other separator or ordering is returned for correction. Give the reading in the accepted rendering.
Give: 20 %
